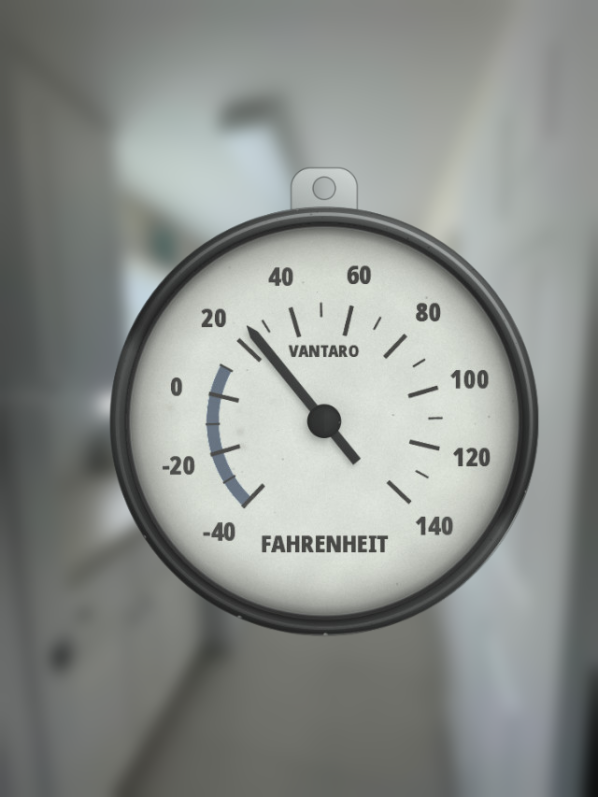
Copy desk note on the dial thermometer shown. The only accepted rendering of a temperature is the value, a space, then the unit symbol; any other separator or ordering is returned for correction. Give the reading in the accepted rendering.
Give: 25 °F
